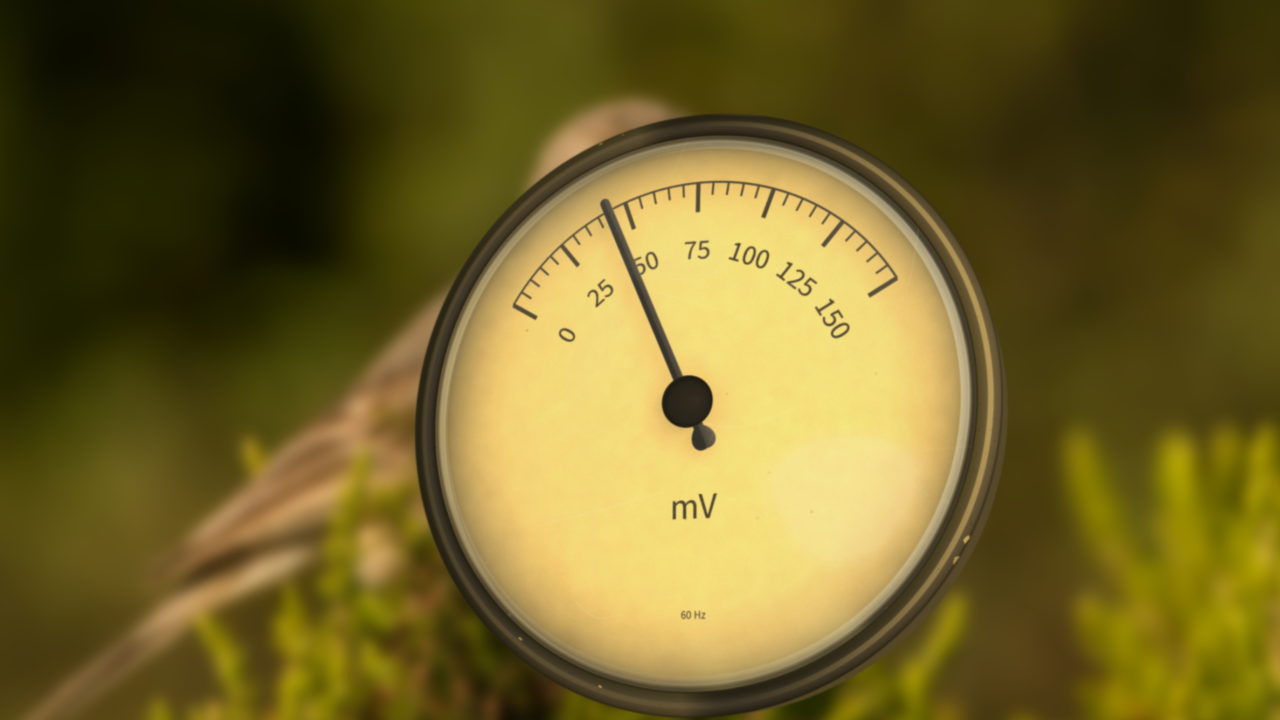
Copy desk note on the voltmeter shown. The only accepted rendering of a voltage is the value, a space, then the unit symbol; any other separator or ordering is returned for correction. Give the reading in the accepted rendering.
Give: 45 mV
